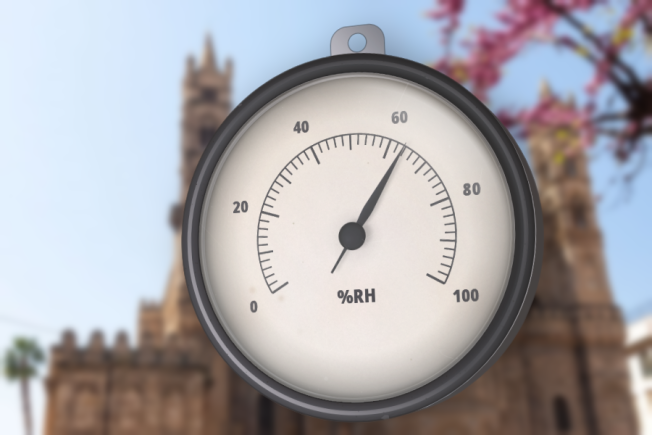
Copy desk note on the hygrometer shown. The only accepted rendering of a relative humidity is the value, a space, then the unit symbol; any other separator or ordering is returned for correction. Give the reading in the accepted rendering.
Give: 64 %
